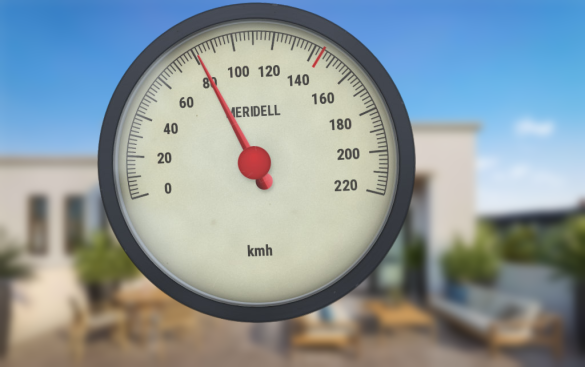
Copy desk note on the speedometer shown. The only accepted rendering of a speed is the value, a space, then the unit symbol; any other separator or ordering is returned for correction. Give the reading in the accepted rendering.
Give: 82 km/h
